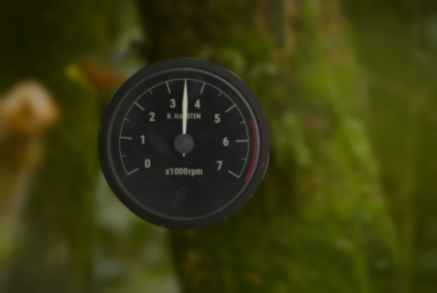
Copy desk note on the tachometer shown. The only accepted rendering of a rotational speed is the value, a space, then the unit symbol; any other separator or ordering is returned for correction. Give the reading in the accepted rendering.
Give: 3500 rpm
